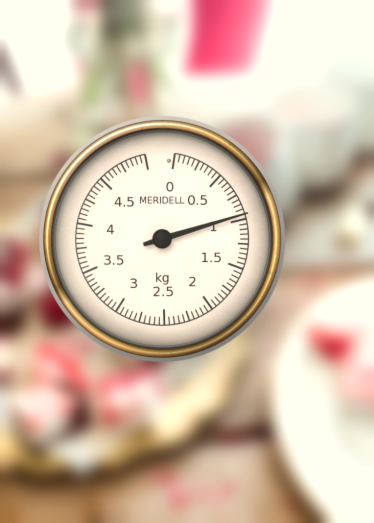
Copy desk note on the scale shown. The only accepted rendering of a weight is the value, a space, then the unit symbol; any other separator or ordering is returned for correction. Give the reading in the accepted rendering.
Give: 0.95 kg
